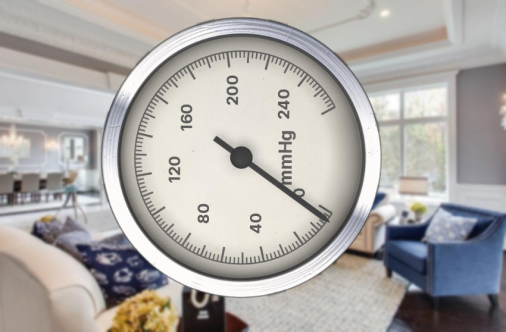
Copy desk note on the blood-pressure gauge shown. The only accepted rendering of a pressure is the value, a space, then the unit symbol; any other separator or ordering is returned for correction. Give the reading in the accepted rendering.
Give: 4 mmHg
